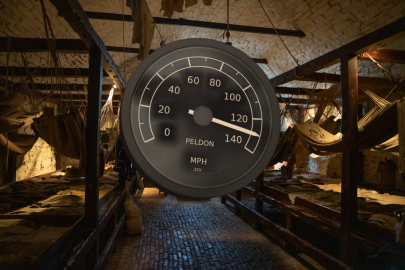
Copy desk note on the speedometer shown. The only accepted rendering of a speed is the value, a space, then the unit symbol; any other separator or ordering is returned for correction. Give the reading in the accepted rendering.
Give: 130 mph
